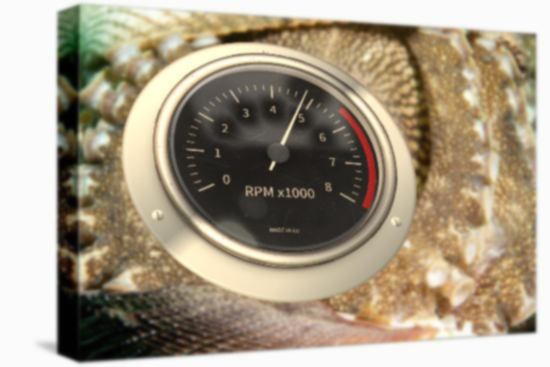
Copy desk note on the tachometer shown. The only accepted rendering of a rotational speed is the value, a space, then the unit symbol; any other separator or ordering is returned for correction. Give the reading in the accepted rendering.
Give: 4800 rpm
